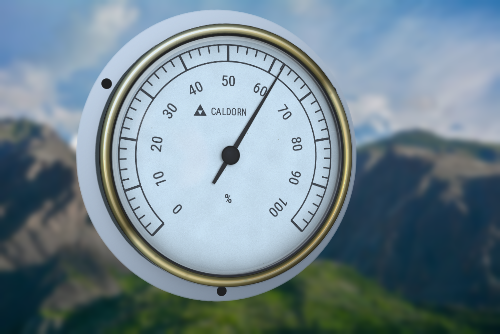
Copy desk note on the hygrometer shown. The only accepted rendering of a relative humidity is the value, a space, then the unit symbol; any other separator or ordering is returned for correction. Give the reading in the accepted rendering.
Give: 62 %
